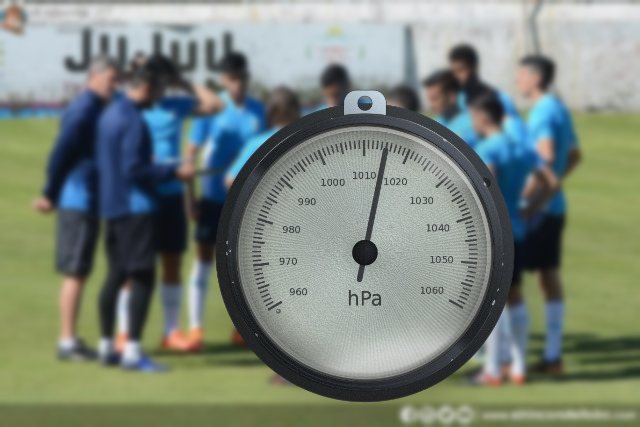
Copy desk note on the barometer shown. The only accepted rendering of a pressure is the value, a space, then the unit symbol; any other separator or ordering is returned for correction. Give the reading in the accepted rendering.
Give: 1015 hPa
